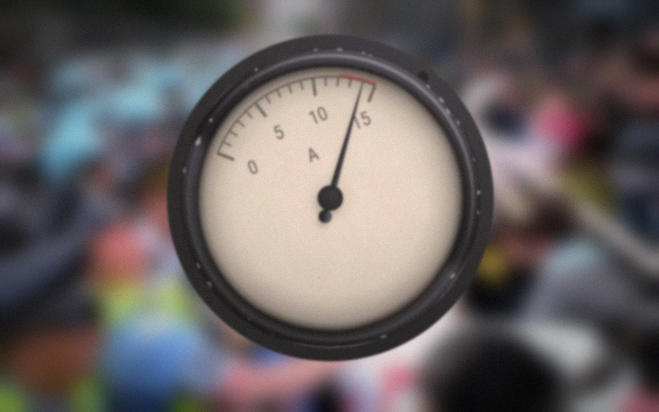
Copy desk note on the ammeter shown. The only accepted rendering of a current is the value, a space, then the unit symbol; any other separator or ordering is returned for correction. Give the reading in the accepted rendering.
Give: 14 A
